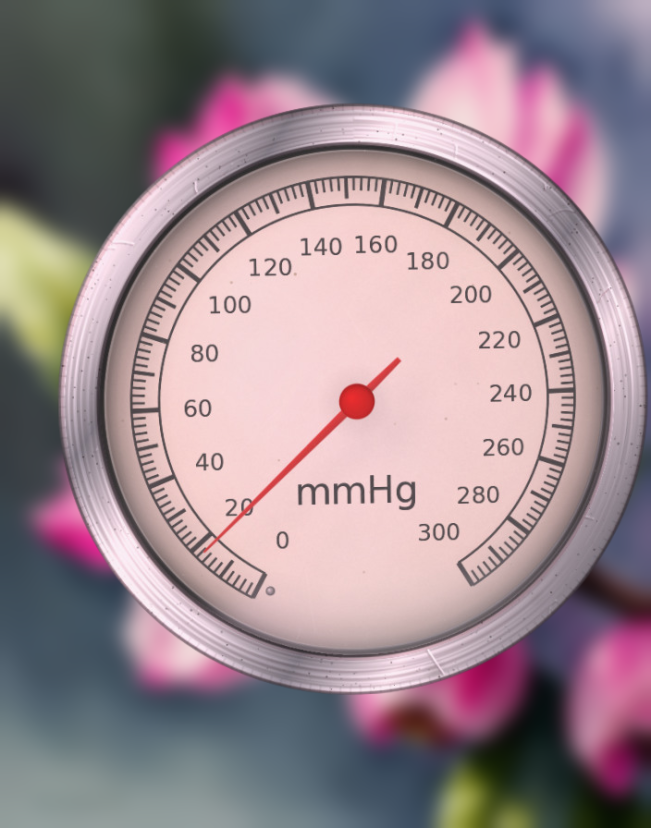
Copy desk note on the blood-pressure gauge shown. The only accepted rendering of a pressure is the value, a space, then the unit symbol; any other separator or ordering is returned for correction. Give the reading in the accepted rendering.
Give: 18 mmHg
